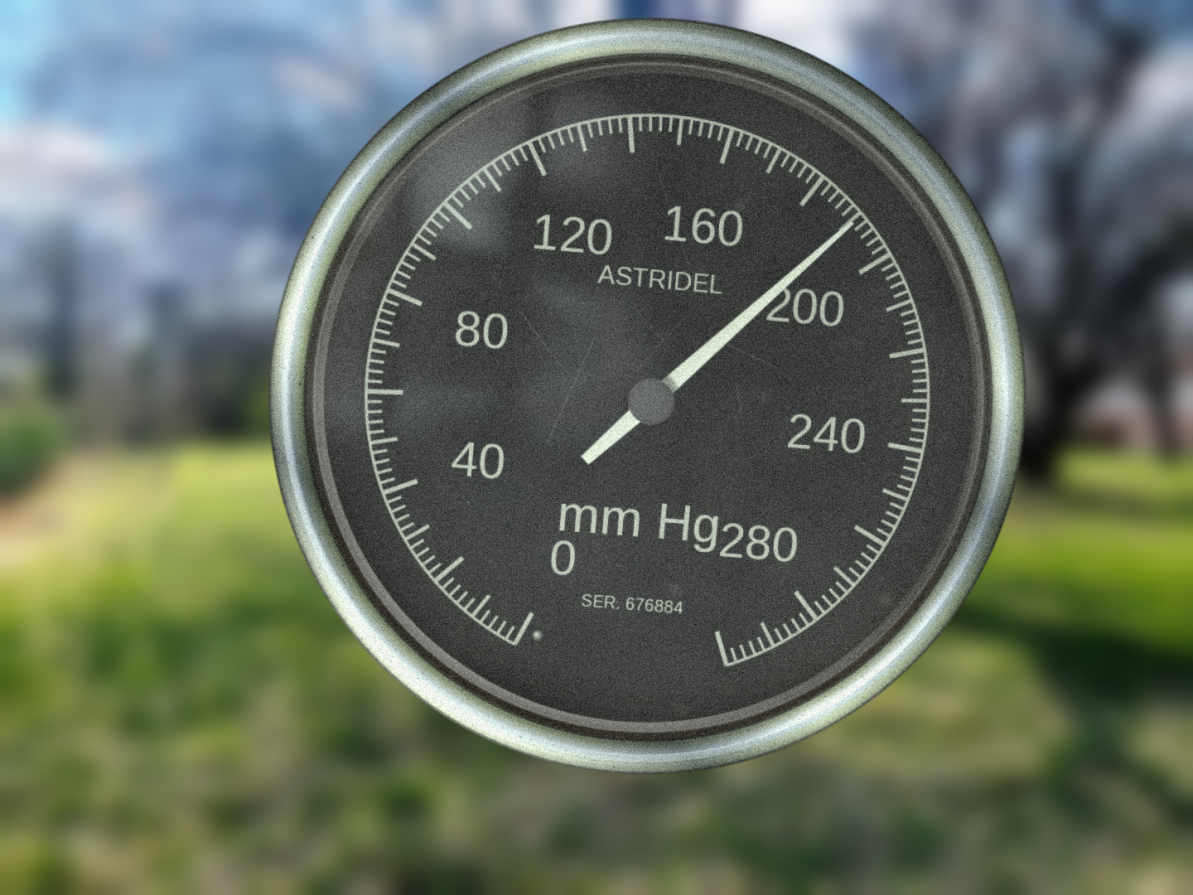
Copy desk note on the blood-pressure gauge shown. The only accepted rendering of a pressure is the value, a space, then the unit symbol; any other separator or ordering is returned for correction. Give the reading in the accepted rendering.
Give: 190 mmHg
